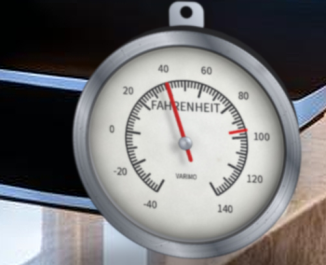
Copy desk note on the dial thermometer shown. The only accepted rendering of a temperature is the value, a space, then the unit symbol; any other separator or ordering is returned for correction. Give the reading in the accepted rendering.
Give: 40 °F
